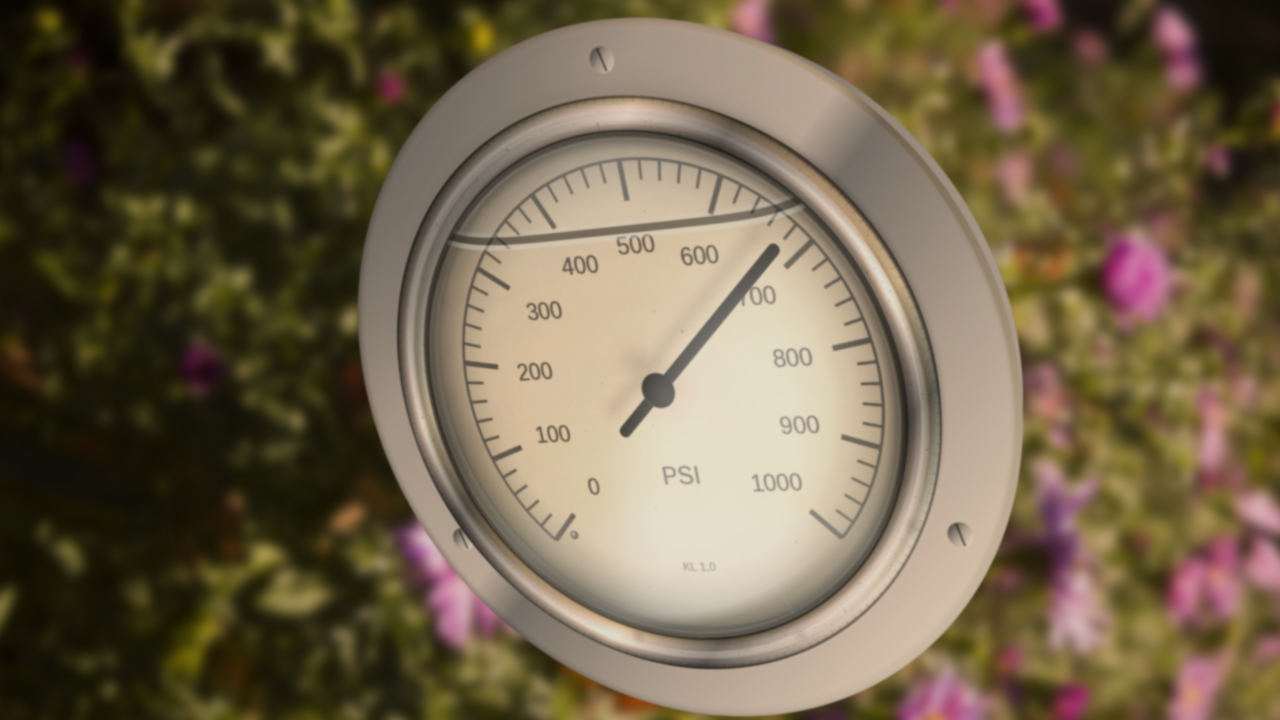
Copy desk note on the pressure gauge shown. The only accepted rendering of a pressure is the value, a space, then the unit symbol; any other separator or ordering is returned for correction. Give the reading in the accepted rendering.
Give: 680 psi
